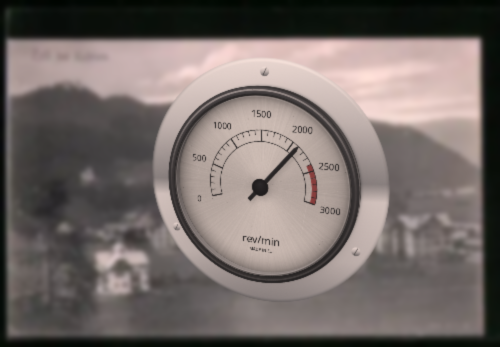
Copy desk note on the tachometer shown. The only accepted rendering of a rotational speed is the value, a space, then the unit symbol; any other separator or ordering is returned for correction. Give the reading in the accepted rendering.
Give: 2100 rpm
